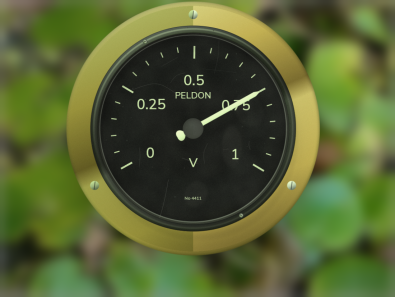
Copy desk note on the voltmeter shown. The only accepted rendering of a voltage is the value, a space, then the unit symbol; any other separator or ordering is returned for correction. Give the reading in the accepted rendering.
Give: 0.75 V
